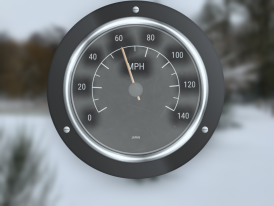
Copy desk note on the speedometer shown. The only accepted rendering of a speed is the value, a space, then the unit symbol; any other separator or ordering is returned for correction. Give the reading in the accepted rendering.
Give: 60 mph
